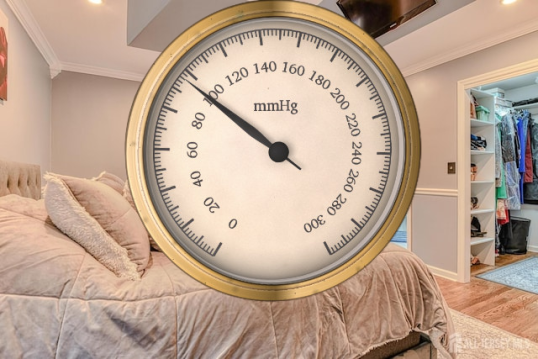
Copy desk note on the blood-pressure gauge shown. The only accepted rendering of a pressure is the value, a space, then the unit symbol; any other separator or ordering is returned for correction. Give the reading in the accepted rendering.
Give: 96 mmHg
